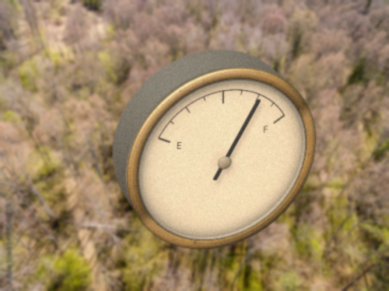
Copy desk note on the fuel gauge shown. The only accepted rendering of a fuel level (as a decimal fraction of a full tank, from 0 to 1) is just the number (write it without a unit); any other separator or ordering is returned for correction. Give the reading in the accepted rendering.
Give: 0.75
